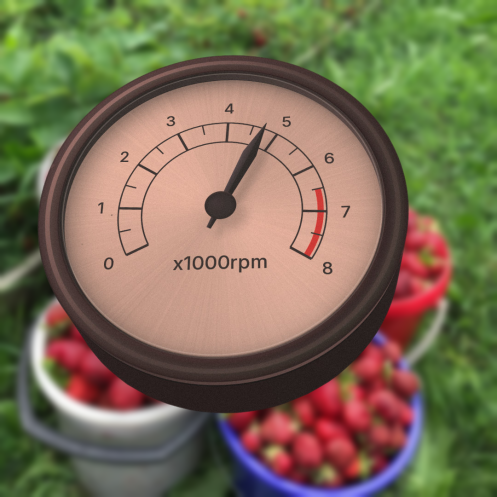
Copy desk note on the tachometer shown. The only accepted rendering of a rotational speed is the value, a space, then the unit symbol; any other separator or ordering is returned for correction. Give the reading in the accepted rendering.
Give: 4750 rpm
